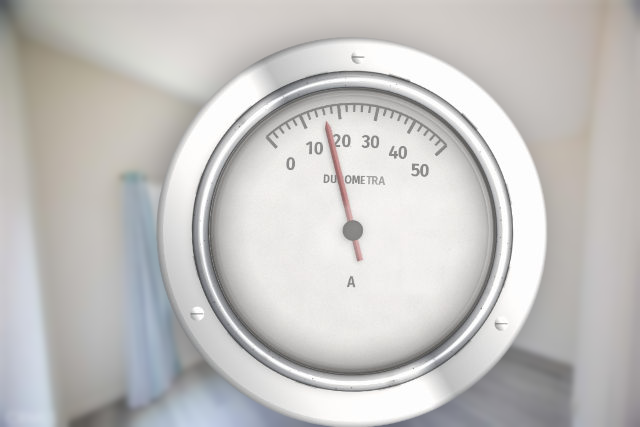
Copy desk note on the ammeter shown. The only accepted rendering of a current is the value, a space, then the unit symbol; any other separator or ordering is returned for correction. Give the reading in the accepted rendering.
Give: 16 A
